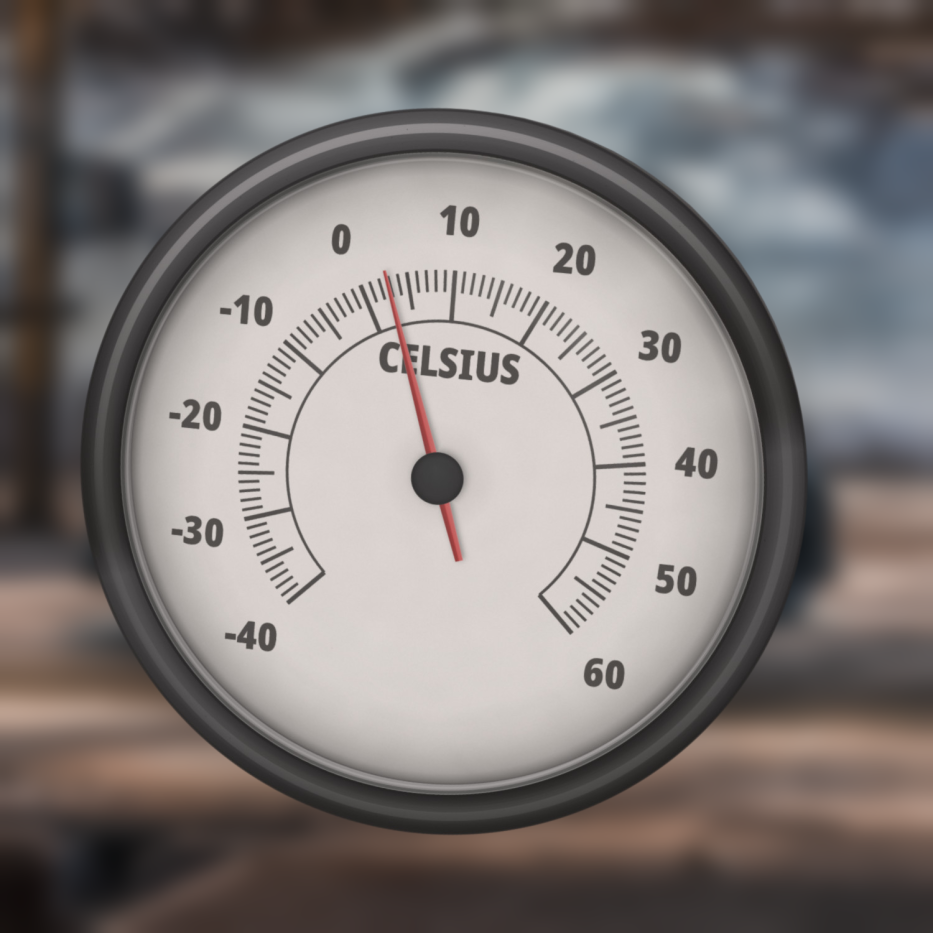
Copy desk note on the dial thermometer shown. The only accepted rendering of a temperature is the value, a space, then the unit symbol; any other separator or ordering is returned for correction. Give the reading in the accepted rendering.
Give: 3 °C
